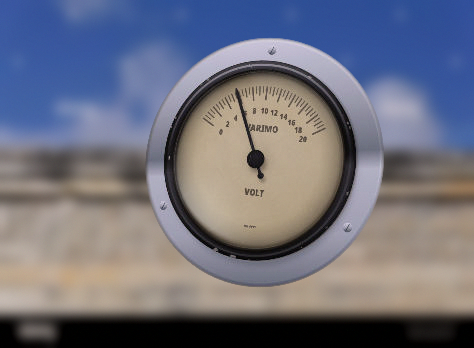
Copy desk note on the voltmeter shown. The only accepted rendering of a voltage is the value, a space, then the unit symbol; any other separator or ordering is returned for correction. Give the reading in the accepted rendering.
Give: 6 V
